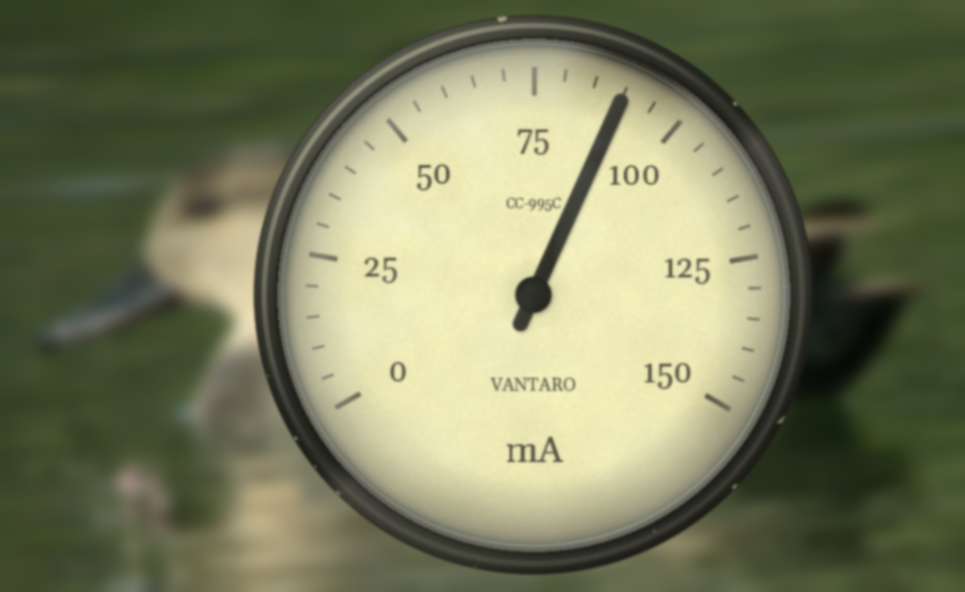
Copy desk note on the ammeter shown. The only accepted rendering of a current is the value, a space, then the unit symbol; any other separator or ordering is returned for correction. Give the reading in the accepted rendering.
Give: 90 mA
